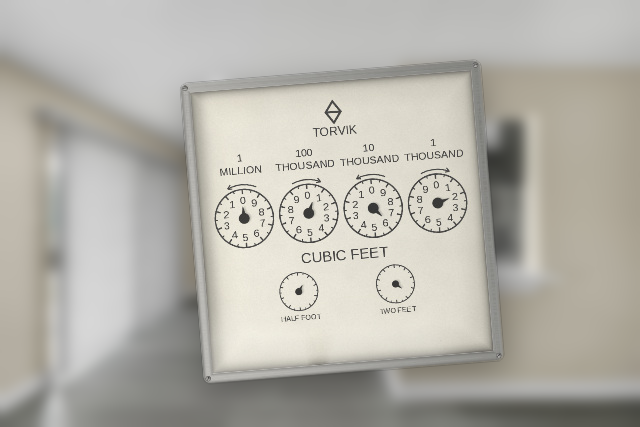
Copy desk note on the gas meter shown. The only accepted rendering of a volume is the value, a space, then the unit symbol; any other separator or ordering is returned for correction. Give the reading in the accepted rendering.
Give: 6200 ft³
